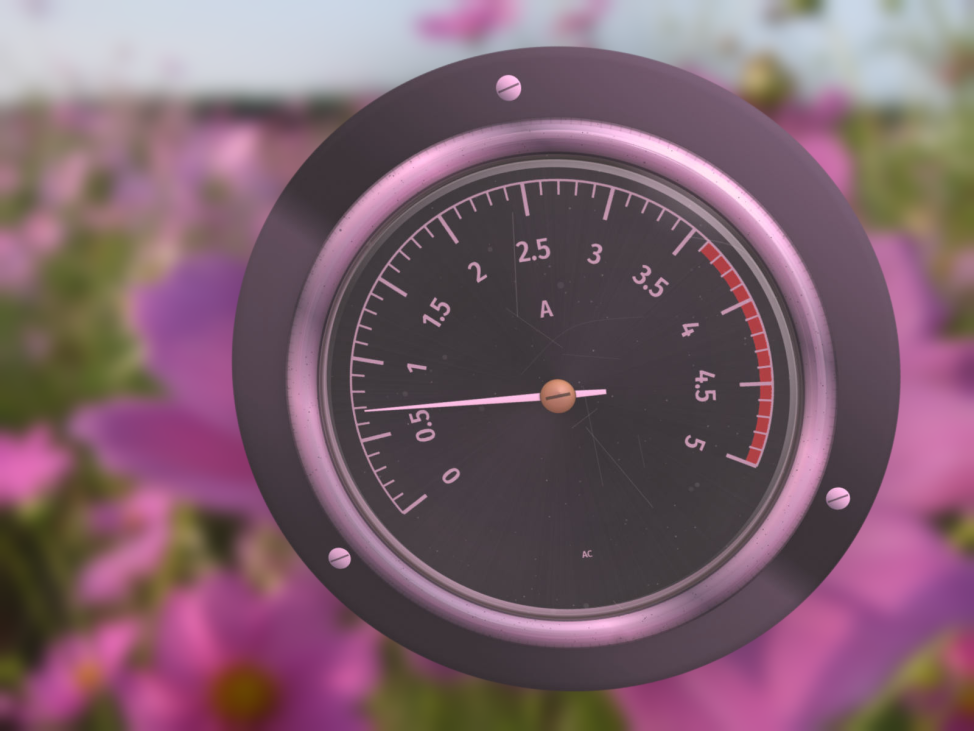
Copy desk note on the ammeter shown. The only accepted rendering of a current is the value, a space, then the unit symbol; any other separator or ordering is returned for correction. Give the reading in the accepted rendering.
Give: 0.7 A
